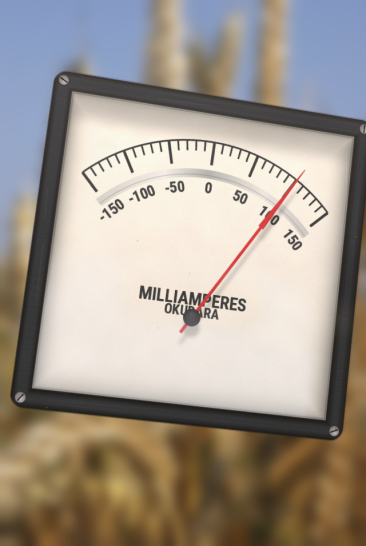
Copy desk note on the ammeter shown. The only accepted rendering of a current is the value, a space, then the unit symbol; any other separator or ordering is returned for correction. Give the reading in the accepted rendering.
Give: 100 mA
